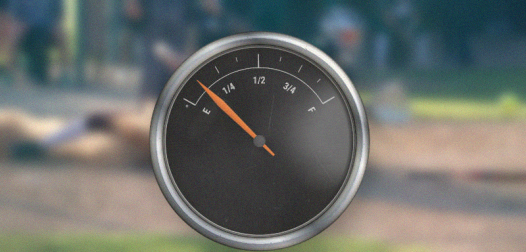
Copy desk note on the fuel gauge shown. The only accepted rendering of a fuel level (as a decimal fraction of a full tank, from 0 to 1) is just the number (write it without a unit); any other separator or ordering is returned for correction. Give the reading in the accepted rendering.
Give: 0.125
